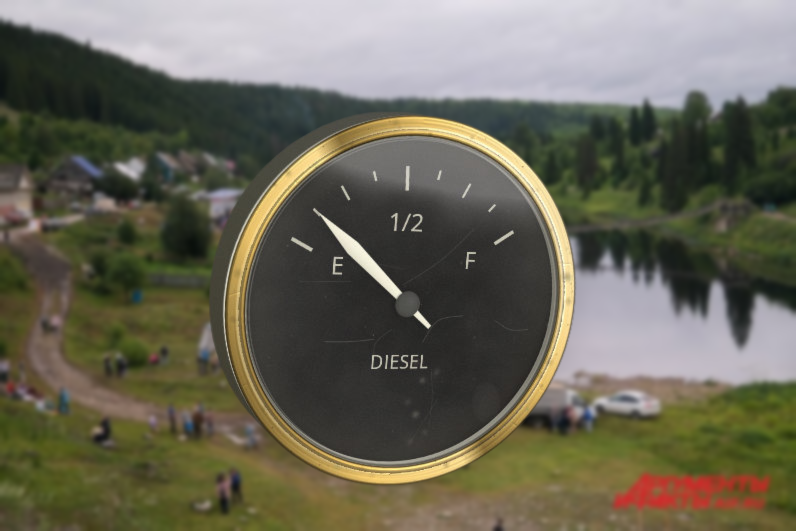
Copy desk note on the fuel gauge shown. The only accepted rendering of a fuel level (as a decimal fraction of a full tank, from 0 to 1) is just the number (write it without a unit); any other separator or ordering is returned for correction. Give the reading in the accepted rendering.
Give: 0.125
